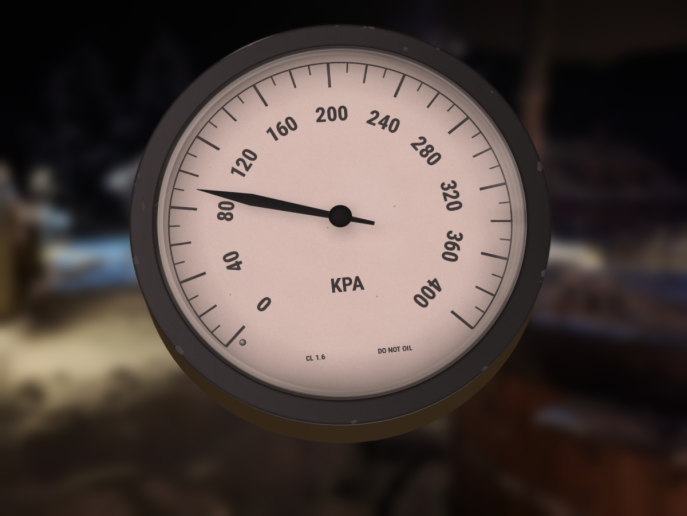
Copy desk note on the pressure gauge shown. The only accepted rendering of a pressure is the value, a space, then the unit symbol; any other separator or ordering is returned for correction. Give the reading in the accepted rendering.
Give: 90 kPa
